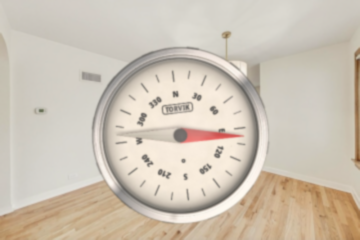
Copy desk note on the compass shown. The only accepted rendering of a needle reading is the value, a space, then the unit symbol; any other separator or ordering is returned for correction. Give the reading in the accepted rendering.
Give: 97.5 °
